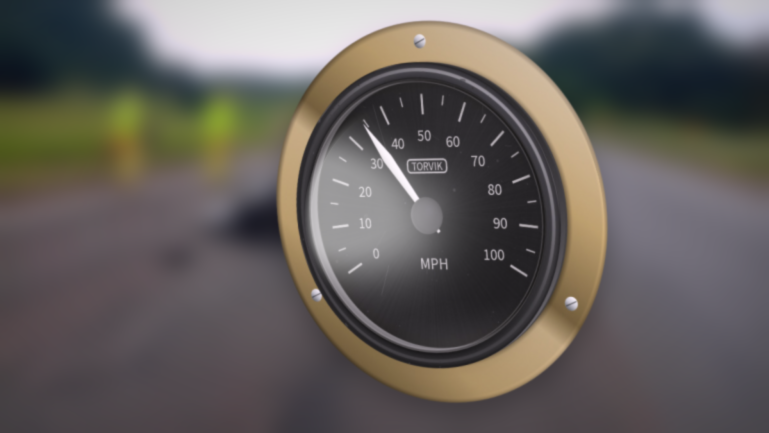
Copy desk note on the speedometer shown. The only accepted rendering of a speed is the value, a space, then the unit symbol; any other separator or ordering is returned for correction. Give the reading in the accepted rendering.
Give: 35 mph
